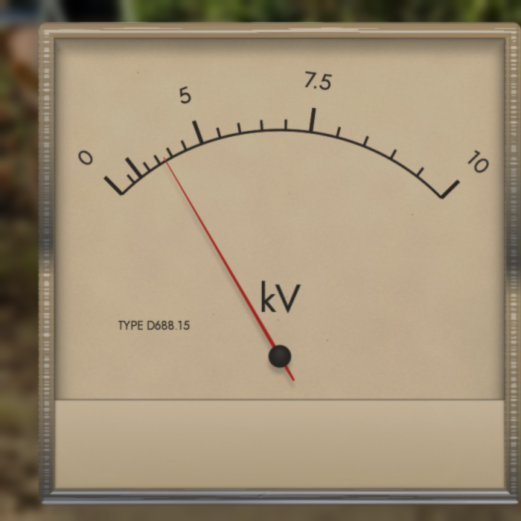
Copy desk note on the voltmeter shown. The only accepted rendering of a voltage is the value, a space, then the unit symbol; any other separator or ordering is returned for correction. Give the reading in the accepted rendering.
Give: 3.75 kV
